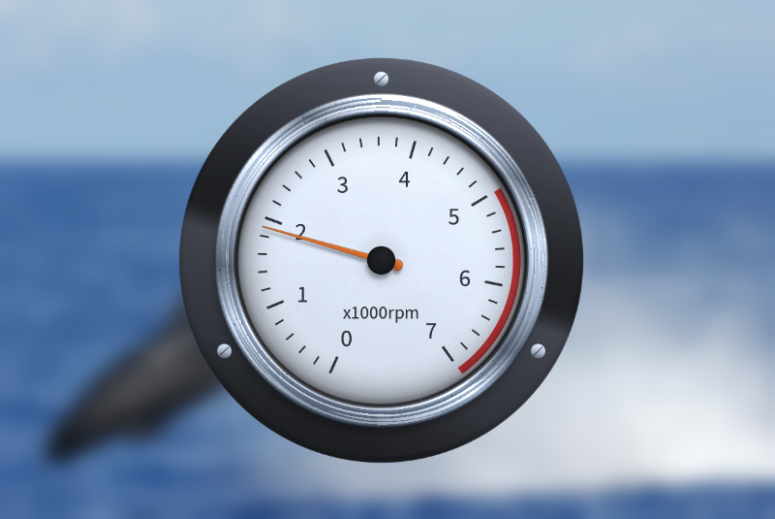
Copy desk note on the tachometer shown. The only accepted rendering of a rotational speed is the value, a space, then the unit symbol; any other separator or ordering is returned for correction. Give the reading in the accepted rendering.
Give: 1900 rpm
